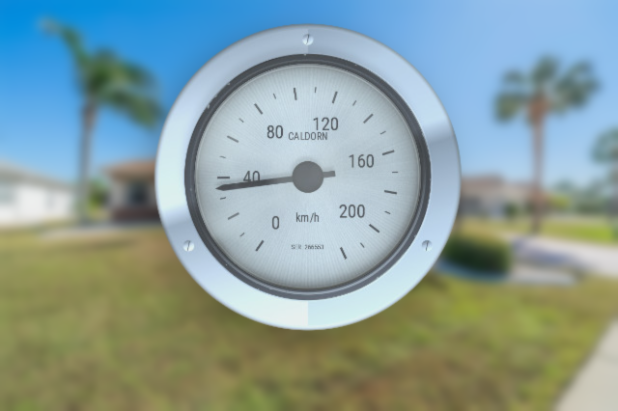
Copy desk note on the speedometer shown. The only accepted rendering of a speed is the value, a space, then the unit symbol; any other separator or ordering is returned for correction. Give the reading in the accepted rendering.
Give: 35 km/h
